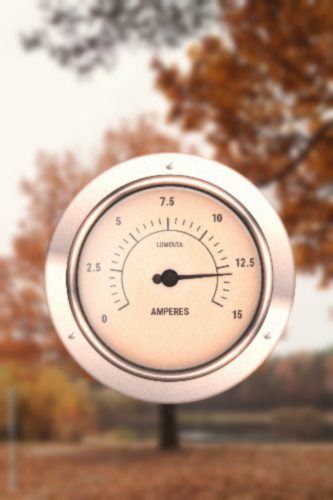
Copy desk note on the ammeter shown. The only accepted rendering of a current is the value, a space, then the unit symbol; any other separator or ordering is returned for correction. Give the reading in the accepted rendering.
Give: 13 A
